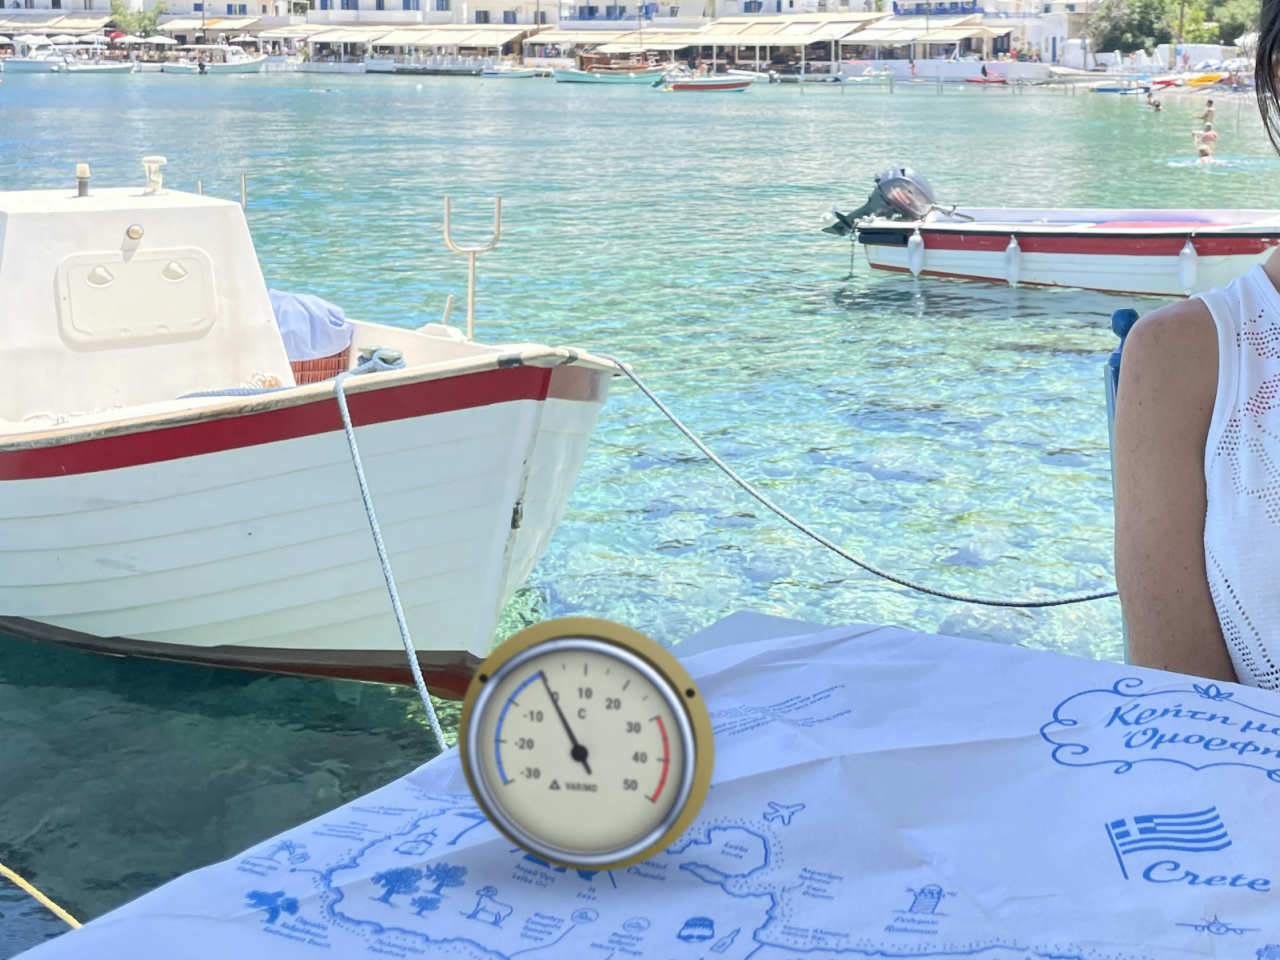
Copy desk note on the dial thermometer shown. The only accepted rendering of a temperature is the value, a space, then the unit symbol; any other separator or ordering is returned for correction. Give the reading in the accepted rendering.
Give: 0 °C
